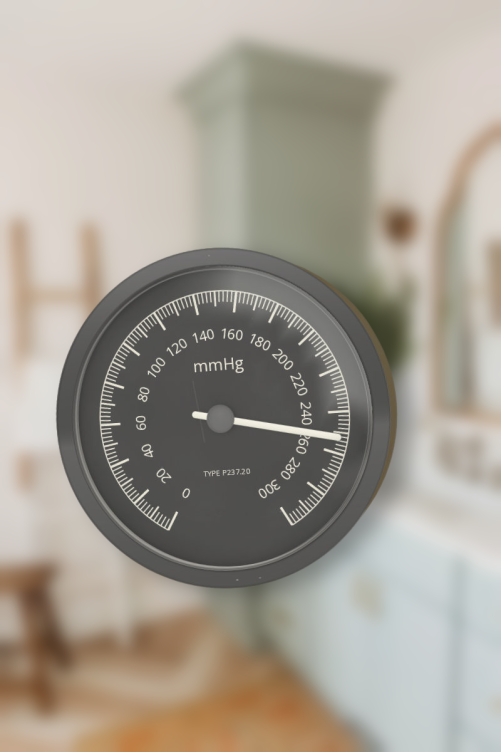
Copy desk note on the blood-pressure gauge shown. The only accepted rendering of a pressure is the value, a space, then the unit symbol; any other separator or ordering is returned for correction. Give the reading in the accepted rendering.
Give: 252 mmHg
